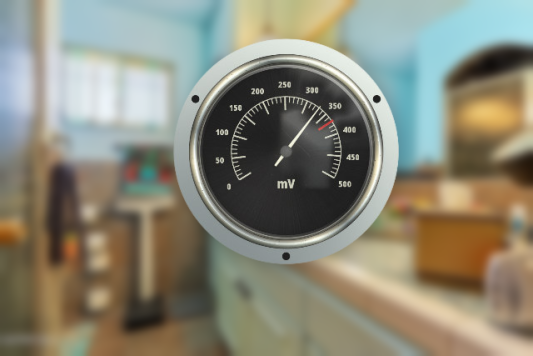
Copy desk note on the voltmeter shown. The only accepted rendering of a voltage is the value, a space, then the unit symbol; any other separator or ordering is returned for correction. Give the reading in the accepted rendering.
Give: 330 mV
